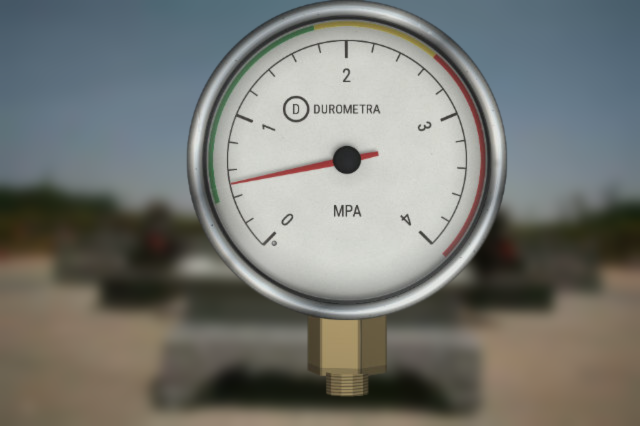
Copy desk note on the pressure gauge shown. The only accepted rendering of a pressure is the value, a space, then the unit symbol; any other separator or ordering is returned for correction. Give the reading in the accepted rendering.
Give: 0.5 MPa
